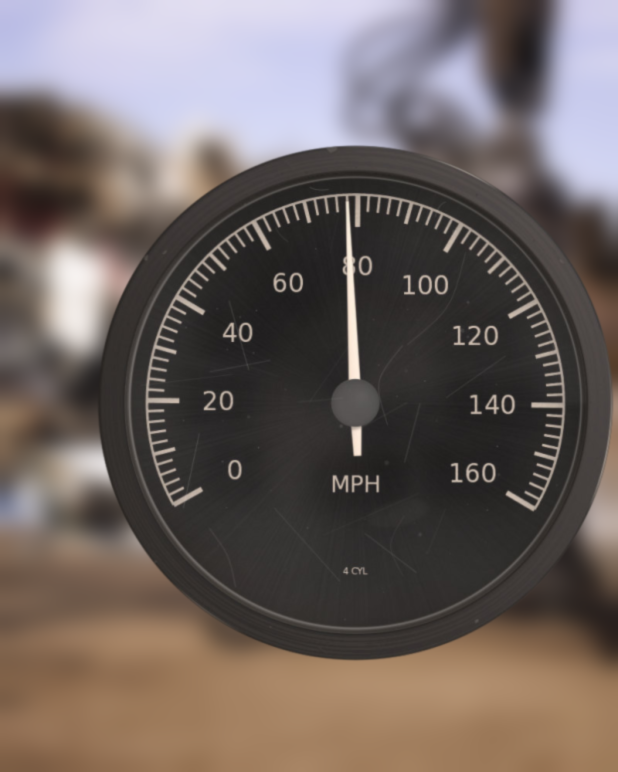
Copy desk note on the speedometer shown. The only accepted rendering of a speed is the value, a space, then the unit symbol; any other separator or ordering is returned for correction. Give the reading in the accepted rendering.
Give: 78 mph
